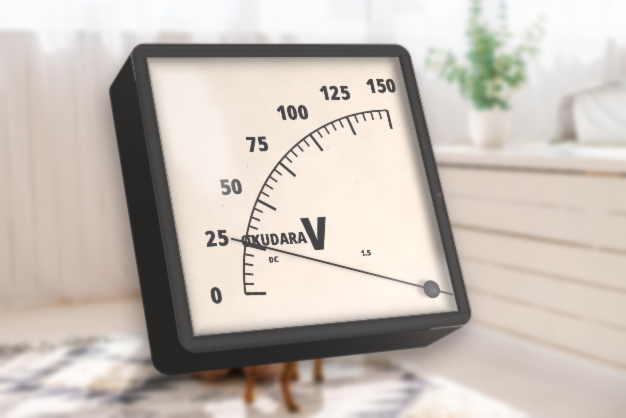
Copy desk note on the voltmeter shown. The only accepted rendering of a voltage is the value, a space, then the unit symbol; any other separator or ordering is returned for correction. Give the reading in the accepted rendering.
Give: 25 V
